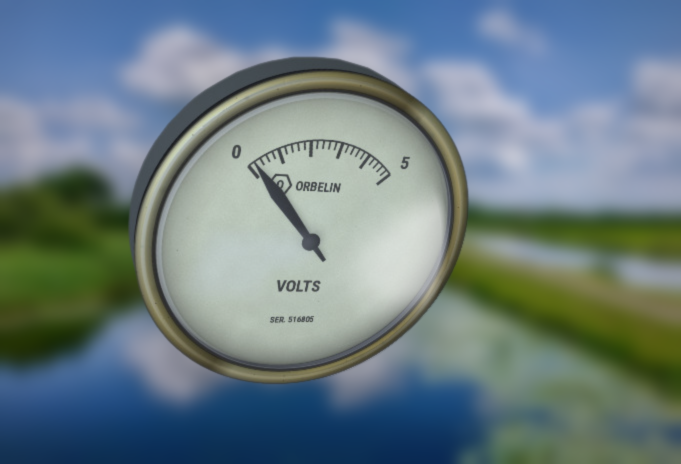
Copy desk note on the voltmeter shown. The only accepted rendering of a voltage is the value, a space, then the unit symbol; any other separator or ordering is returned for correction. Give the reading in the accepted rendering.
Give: 0.2 V
